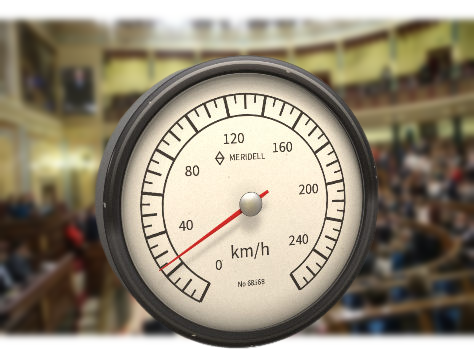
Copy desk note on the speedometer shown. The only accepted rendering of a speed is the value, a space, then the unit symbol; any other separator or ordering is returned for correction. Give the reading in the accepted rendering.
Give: 25 km/h
